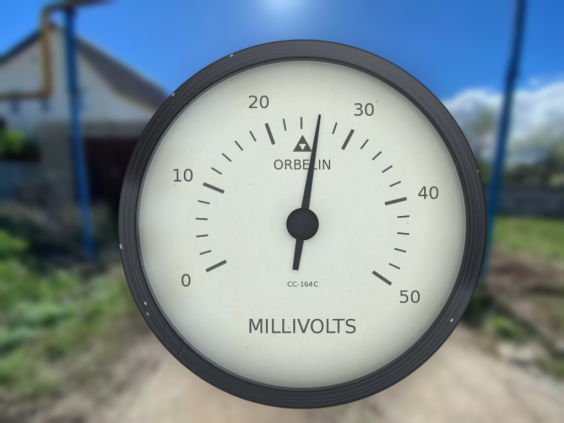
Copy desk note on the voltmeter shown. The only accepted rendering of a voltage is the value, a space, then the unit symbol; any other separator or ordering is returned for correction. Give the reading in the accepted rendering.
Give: 26 mV
